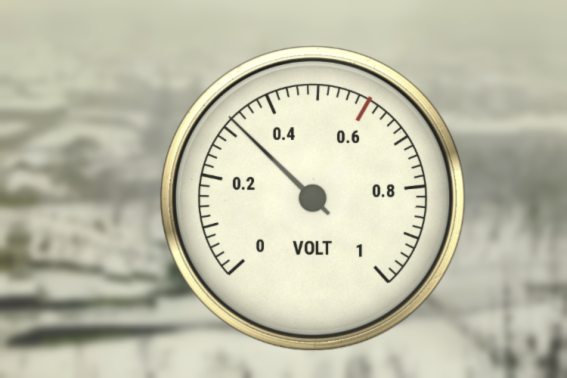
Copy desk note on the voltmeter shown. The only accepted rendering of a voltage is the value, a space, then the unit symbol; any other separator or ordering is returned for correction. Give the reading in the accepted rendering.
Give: 0.32 V
